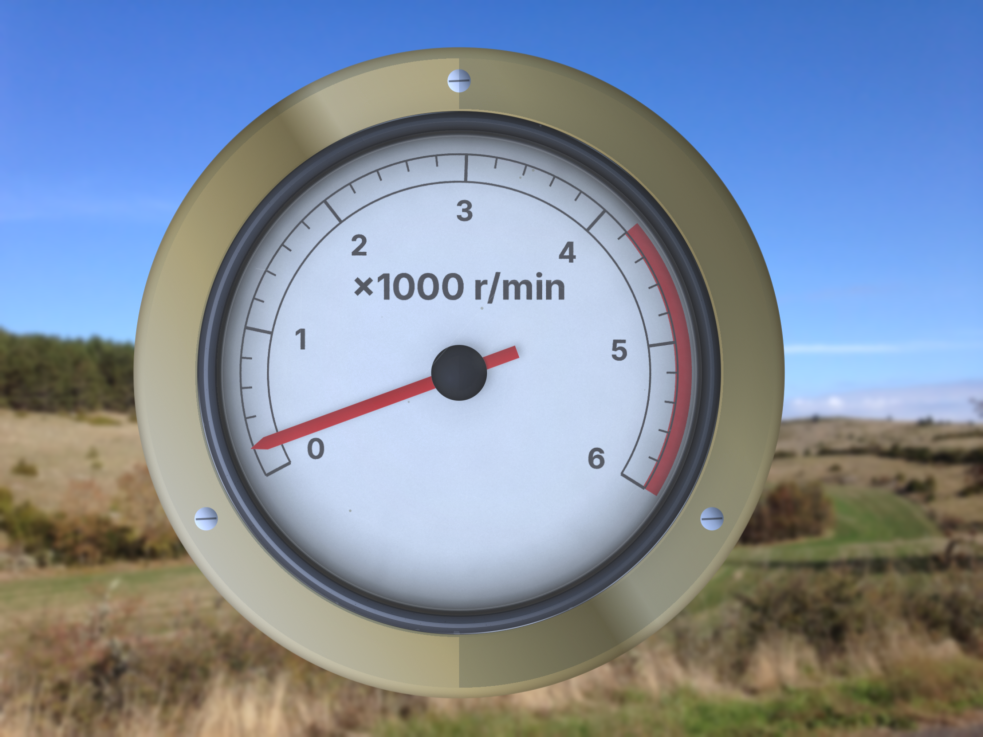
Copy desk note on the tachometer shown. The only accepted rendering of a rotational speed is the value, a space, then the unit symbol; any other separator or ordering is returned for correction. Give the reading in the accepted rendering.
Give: 200 rpm
